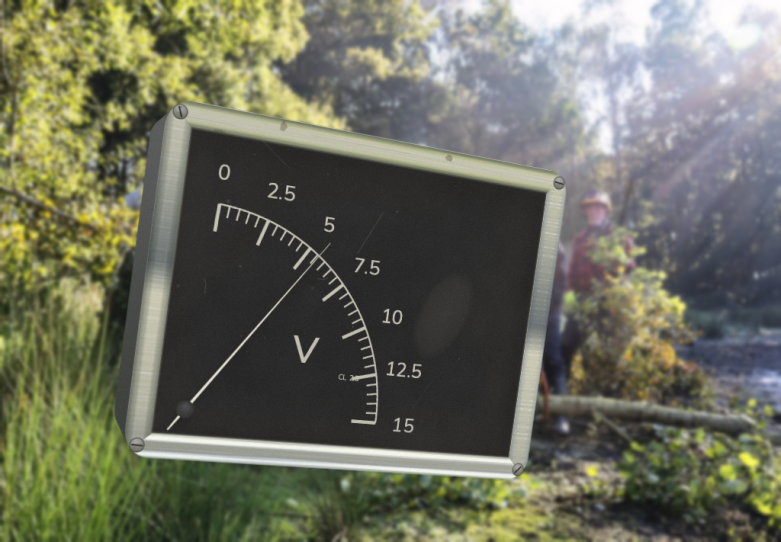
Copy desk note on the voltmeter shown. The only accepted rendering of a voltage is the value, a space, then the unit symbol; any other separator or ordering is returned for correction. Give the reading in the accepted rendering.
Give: 5.5 V
